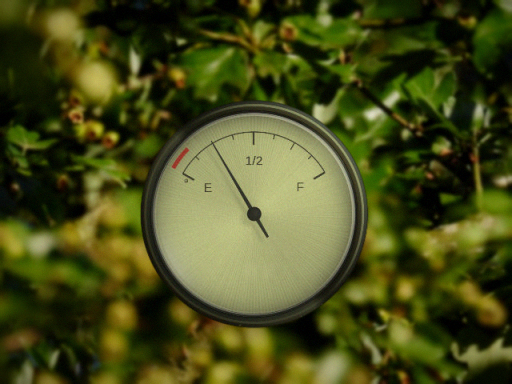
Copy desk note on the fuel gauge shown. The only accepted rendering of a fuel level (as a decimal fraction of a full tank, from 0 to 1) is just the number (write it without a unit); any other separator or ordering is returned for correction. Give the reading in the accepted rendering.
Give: 0.25
